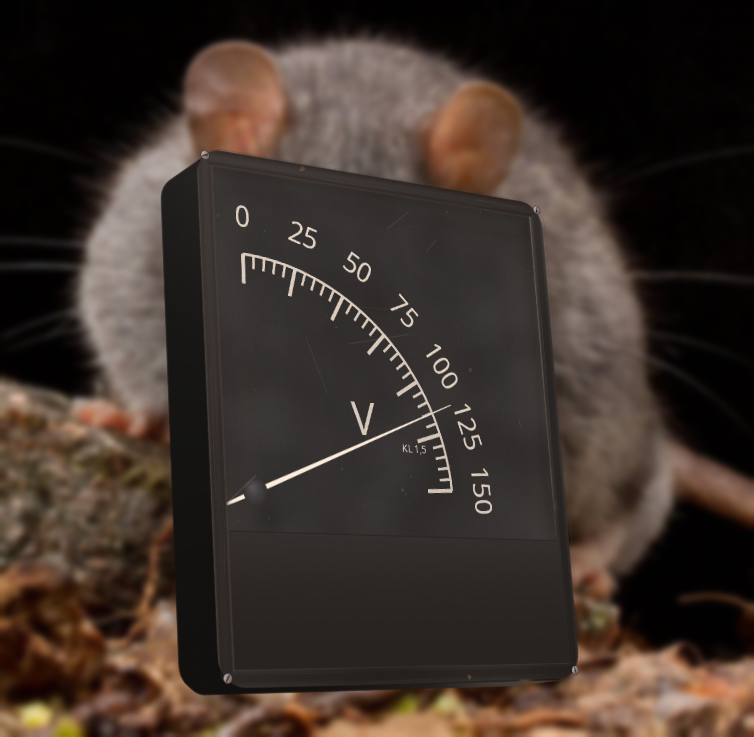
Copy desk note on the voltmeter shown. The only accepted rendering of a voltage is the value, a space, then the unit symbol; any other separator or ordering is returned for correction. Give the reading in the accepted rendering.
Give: 115 V
